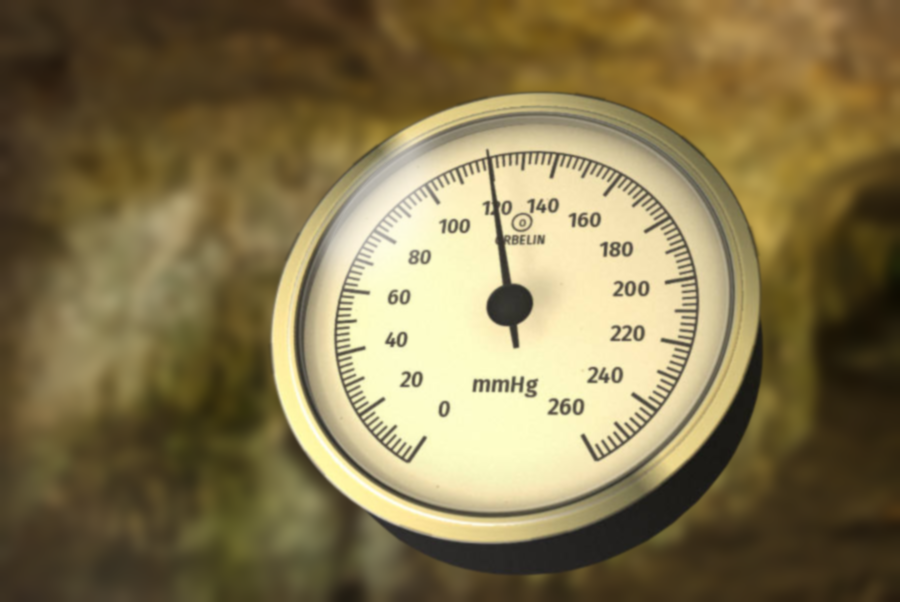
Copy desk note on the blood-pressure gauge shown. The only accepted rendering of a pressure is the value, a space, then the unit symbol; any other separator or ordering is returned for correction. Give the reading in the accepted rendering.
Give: 120 mmHg
